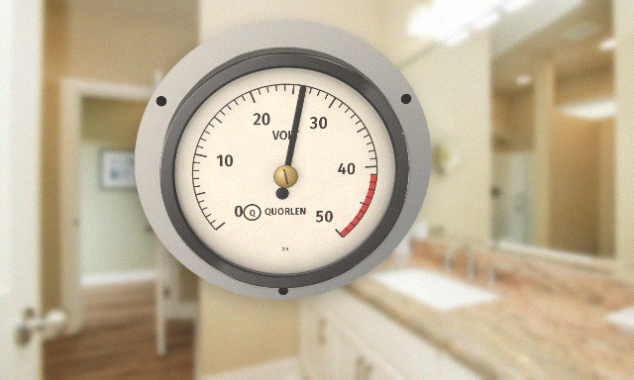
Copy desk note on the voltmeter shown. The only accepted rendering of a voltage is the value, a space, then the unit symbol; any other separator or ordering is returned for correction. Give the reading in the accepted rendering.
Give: 26 V
